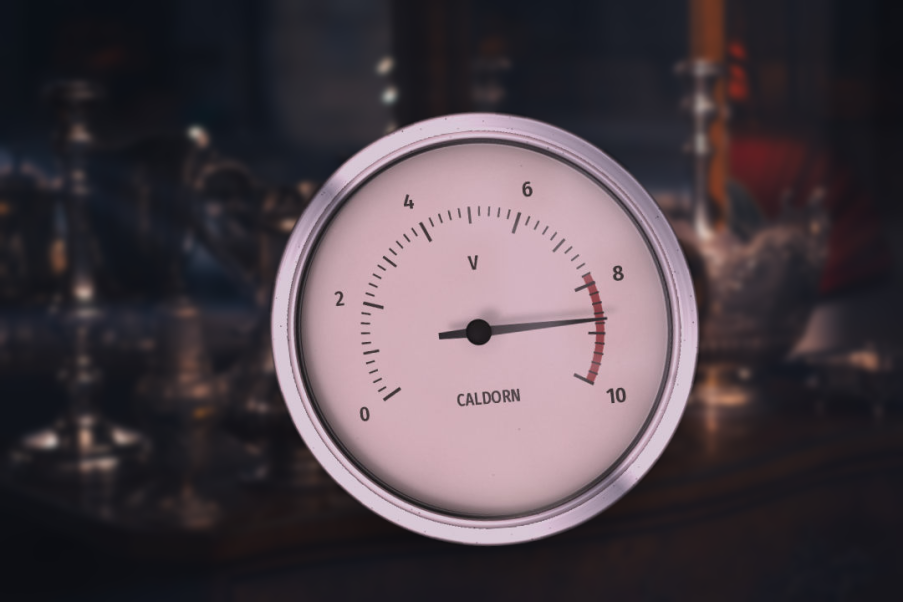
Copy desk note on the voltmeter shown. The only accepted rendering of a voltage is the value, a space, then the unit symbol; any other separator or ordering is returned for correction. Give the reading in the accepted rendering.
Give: 8.7 V
